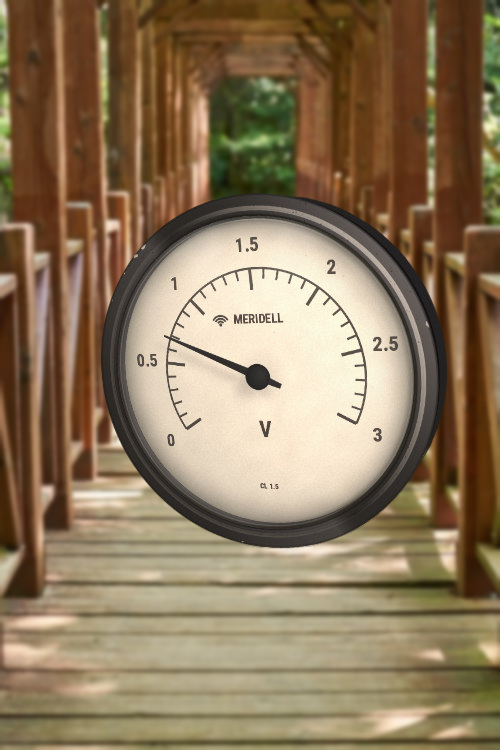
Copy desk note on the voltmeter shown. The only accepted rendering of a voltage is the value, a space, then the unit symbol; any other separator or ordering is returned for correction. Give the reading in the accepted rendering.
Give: 0.7 V
